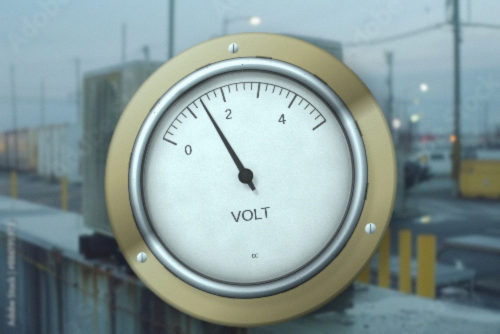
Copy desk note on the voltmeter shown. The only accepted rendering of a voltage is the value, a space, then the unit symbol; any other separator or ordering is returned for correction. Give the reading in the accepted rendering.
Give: 1.4 V
